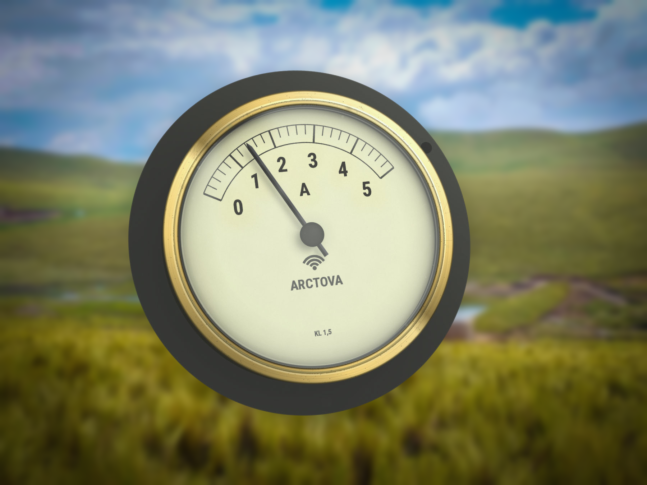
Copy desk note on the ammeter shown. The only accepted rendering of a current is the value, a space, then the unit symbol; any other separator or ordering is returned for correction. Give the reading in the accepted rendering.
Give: 1.4 A
